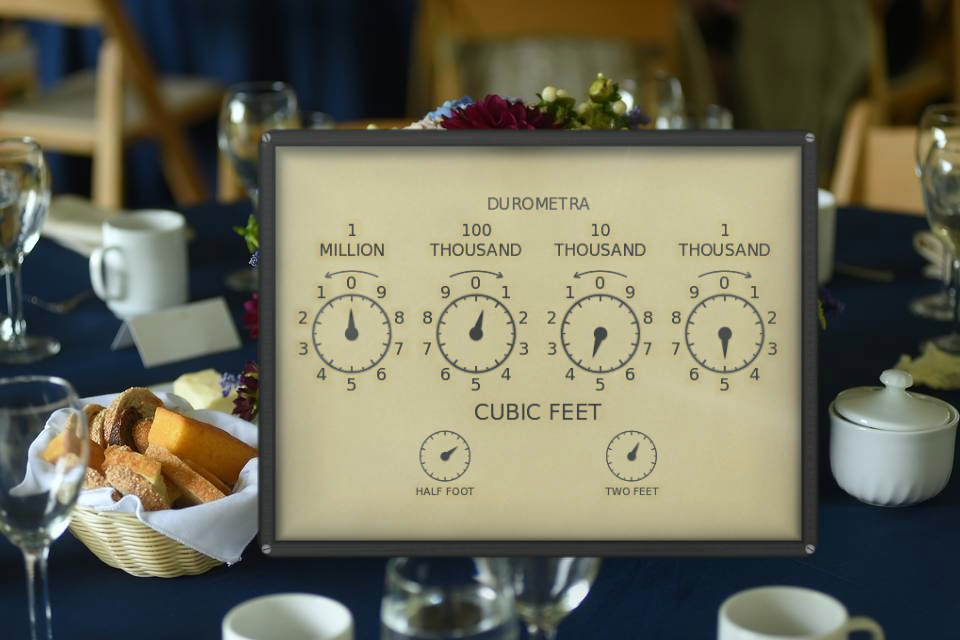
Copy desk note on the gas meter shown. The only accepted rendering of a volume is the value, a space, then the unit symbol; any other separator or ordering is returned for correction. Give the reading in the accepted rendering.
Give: 4500 ft³
